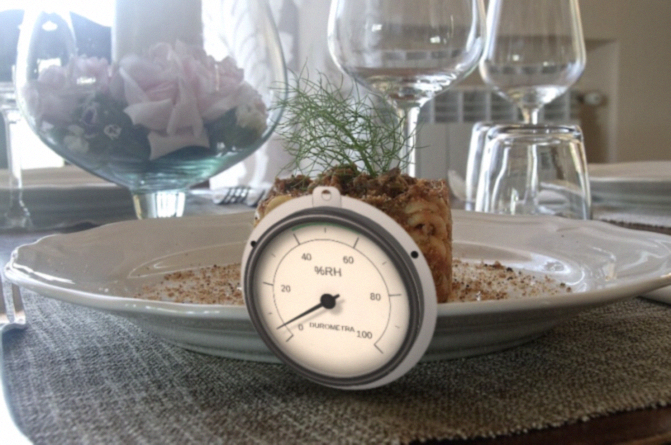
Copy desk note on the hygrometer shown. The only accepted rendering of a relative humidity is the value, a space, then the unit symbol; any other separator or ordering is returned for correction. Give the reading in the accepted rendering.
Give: 5 %
